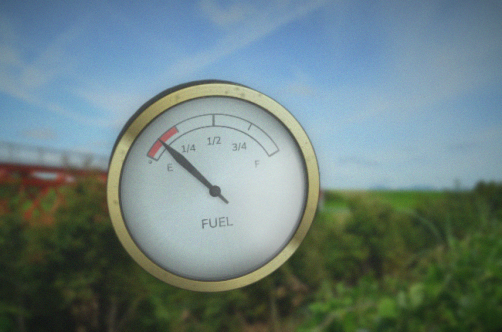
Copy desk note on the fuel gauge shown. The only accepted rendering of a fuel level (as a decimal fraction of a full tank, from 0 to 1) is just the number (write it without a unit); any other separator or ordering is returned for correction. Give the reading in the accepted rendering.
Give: 0.125
